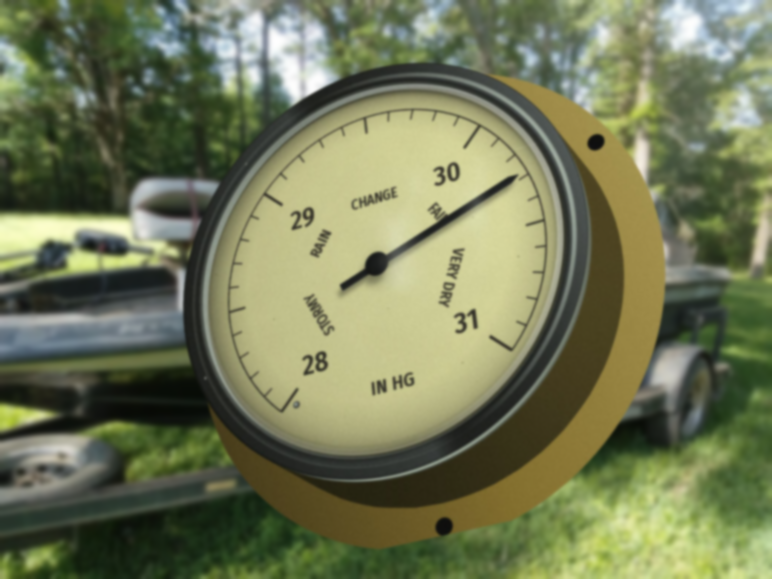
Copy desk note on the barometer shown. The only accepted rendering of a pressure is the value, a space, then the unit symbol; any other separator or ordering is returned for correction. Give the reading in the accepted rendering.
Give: 30.3 inHg
